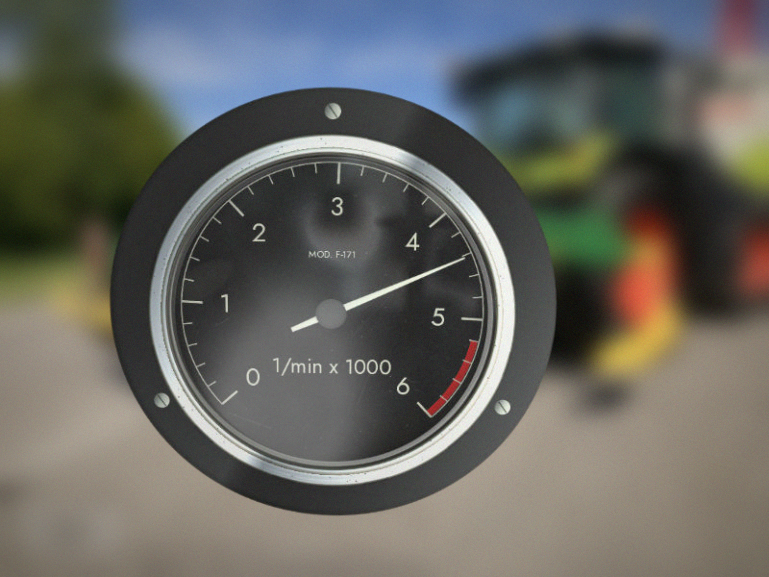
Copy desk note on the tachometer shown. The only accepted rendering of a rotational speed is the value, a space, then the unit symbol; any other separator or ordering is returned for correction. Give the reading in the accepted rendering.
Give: 4400 rpm
